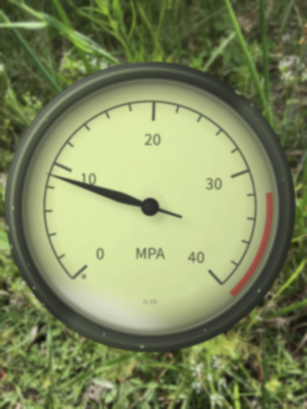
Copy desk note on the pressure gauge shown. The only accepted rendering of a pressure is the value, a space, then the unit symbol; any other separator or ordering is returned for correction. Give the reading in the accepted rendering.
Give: 9 MPa
